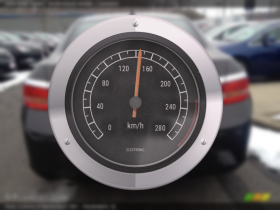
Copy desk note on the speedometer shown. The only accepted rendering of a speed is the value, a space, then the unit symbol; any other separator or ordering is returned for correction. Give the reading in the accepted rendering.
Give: 145 km/h
